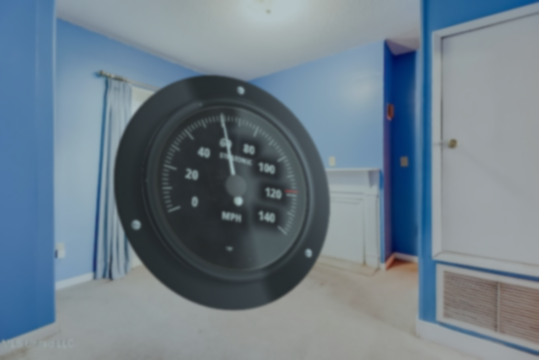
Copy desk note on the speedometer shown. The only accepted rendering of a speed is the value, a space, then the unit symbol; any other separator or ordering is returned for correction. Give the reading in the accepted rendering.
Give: 60 mph
